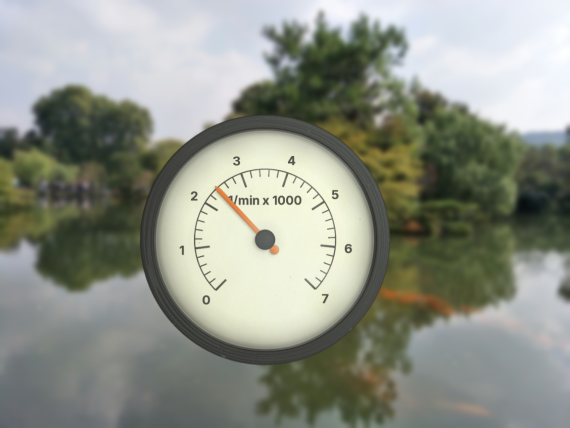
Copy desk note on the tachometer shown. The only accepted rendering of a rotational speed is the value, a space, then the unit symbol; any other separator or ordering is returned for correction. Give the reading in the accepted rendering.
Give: 2400 rpm
